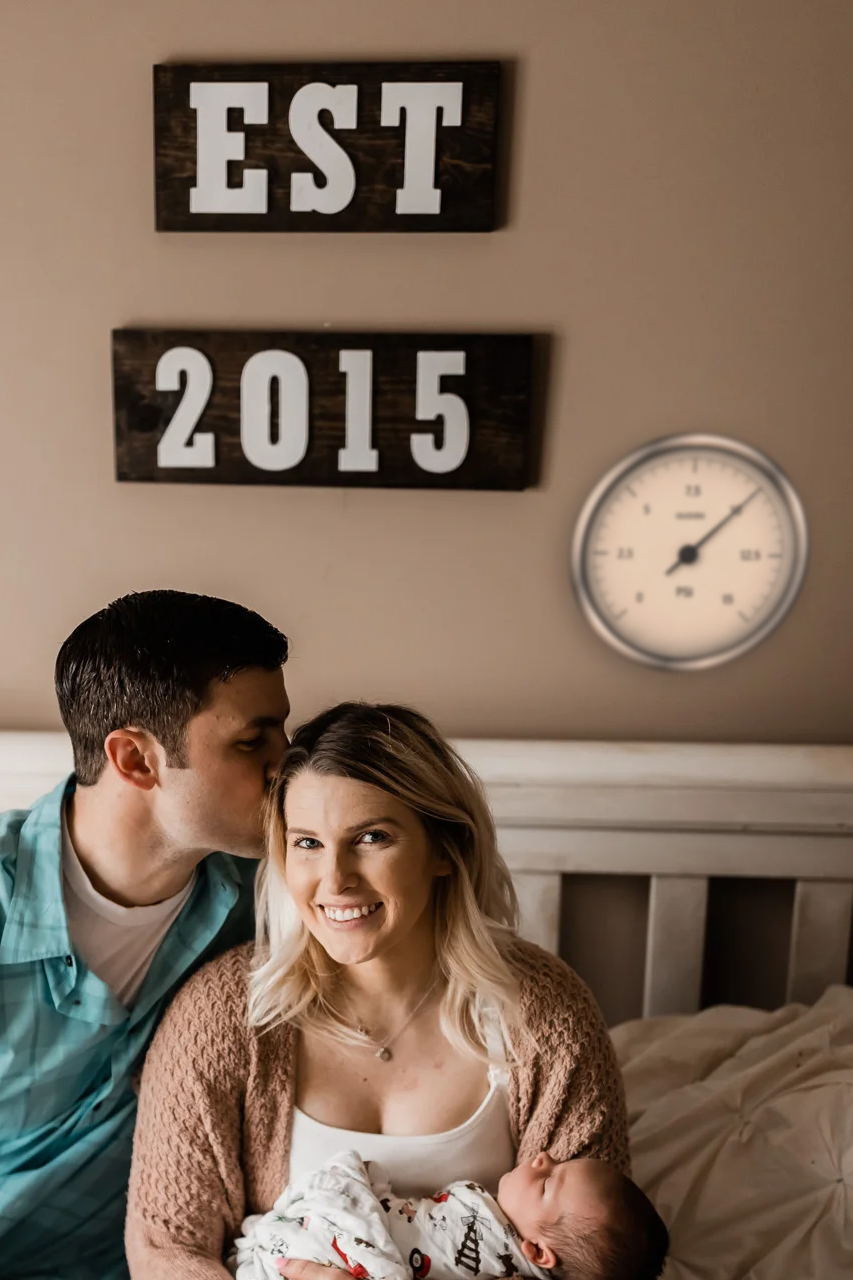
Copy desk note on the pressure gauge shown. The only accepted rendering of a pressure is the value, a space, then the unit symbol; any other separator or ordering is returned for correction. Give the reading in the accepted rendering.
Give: 10 psi
